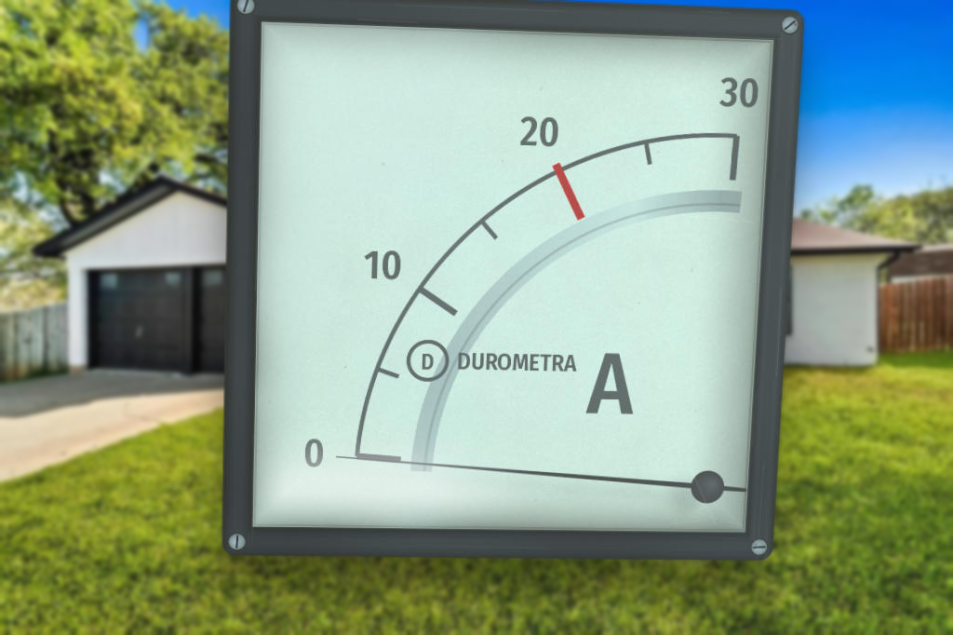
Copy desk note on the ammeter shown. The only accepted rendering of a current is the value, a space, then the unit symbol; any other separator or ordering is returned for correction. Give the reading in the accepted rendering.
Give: 0 A
